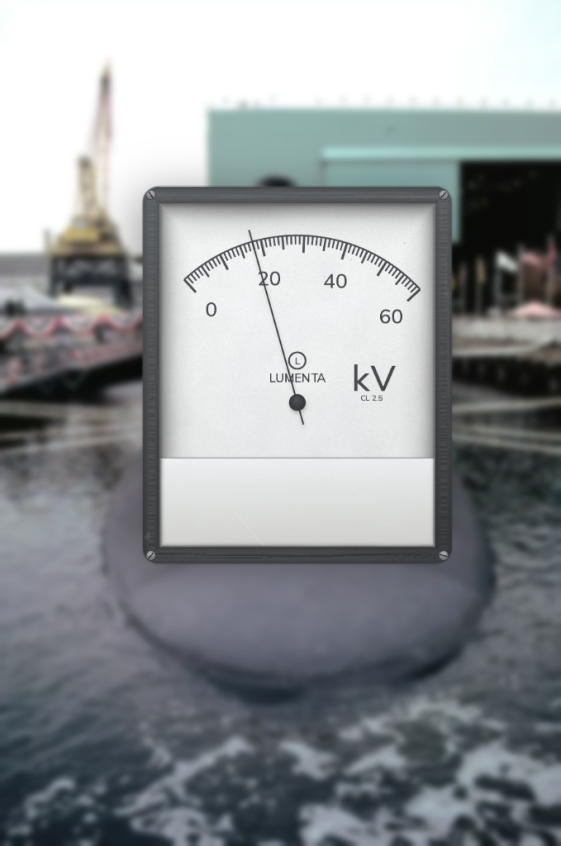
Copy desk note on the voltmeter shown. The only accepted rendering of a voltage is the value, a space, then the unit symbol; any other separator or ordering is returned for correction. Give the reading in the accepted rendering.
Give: 18 kV
